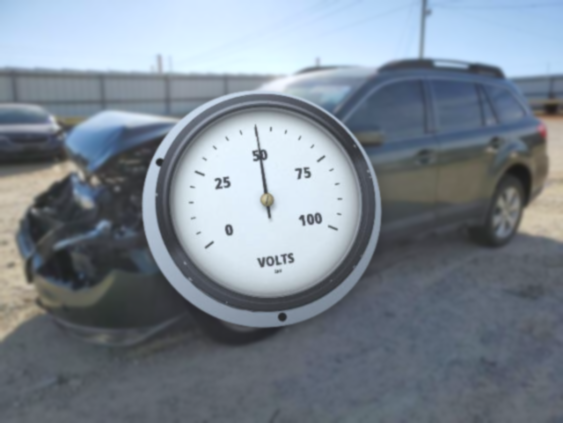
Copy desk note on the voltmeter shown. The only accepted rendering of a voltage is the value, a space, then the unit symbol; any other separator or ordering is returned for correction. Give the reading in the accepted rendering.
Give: 50 V
